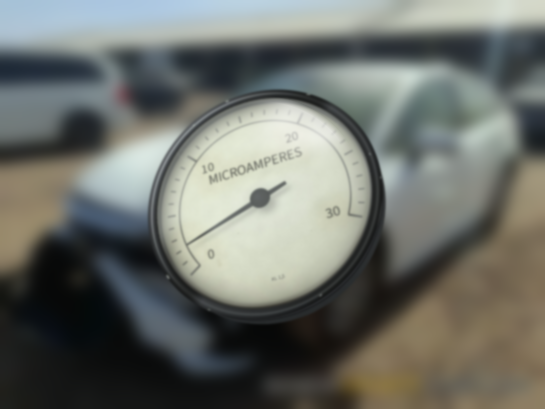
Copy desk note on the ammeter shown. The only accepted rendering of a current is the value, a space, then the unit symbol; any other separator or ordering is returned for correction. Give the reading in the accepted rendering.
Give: 2 µA
